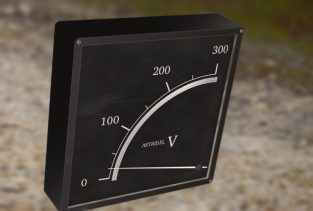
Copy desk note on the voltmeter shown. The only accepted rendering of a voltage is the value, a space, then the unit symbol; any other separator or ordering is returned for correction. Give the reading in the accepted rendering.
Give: 25 V
